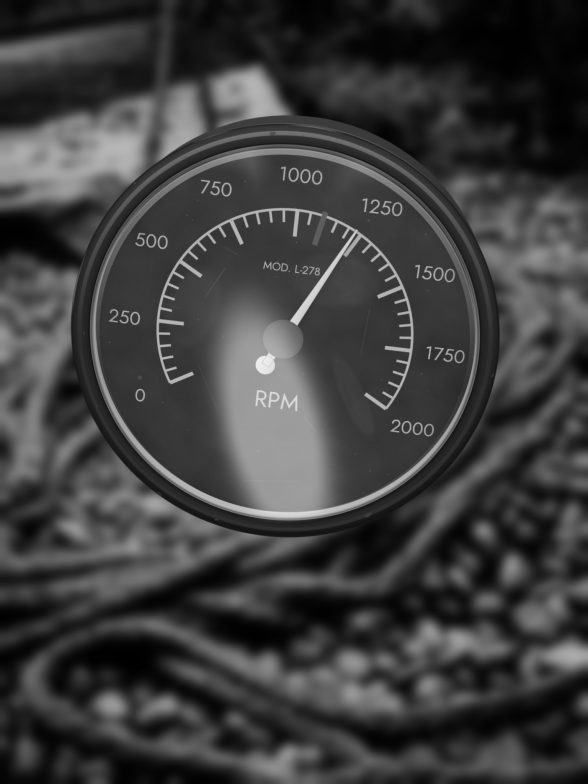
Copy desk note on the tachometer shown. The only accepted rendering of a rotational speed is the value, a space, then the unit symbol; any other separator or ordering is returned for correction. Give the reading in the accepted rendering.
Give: 1225 rpm
